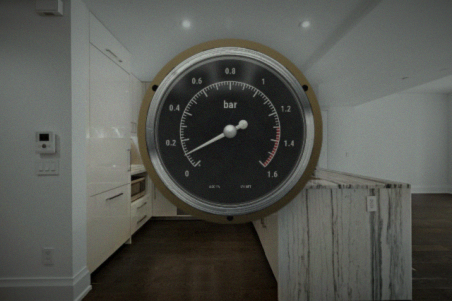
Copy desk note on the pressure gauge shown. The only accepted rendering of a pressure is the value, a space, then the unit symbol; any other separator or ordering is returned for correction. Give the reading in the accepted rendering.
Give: 0.1 bar
